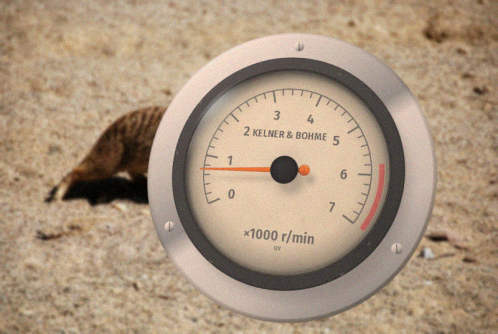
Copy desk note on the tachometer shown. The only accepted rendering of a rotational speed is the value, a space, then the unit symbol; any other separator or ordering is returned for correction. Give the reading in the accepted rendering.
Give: 700 rpm
